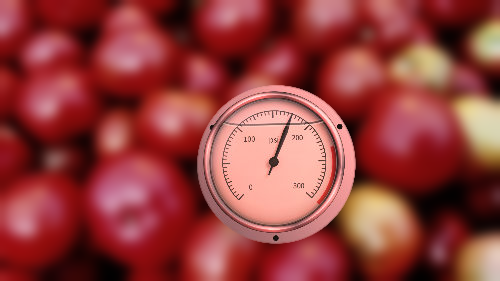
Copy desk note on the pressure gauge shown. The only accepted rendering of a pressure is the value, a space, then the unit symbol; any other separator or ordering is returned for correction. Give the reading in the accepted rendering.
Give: 175 psi
